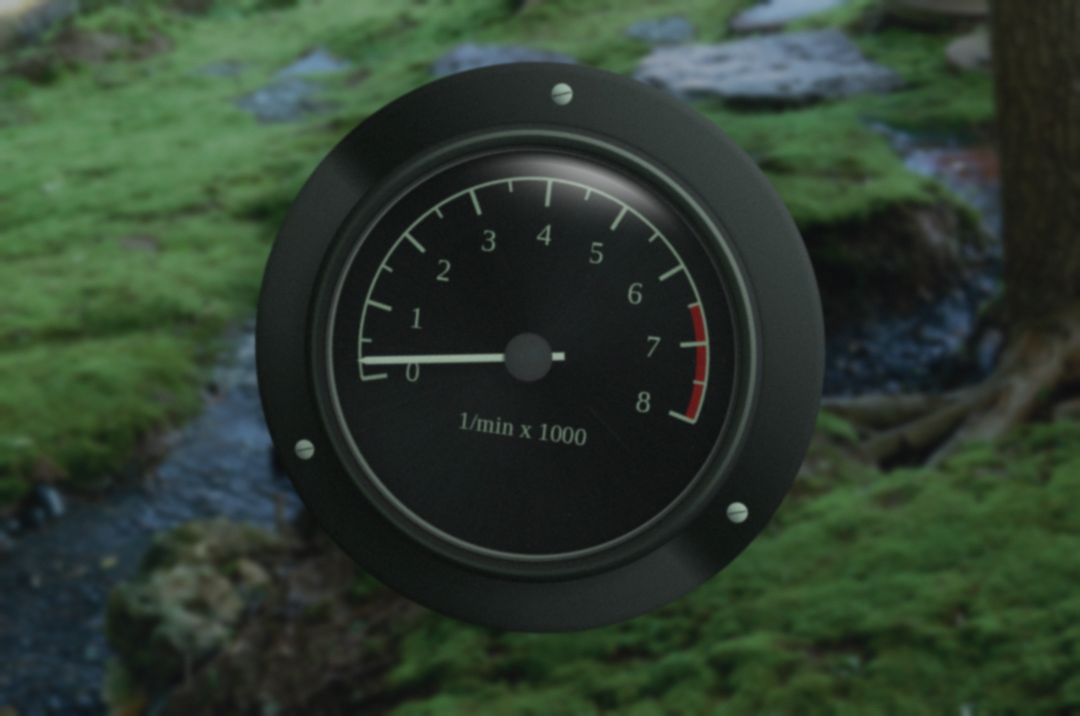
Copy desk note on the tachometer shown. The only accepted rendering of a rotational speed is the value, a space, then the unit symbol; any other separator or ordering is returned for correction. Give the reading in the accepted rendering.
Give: 250 rpm
